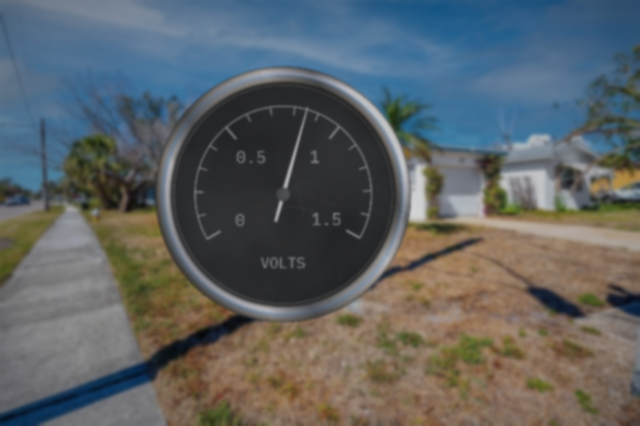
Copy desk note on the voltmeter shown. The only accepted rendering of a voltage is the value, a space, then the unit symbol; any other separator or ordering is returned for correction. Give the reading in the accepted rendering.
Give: 0.85 V
